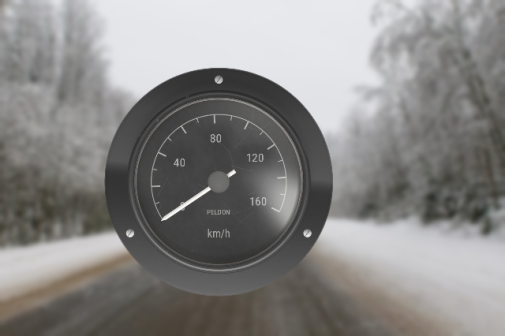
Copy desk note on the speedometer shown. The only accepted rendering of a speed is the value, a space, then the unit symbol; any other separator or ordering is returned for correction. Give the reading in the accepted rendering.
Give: 0 km/h
